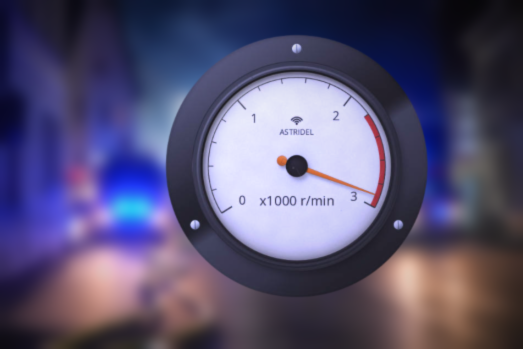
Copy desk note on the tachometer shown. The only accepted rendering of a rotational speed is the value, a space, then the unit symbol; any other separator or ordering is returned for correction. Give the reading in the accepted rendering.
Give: 2900 rpm
